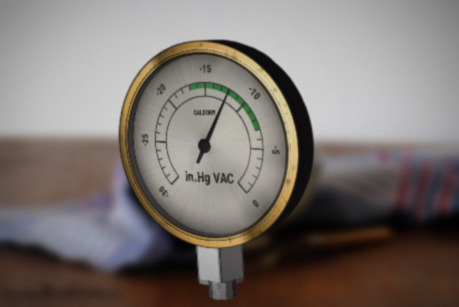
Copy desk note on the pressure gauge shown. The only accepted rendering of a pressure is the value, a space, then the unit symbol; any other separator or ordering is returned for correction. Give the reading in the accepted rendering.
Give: -12 inHg
